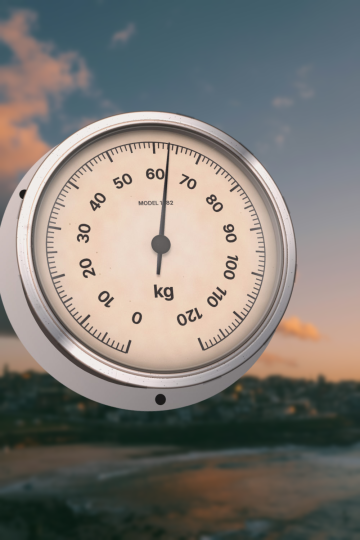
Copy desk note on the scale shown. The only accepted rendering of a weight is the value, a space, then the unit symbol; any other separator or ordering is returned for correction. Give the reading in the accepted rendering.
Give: 63 kg
